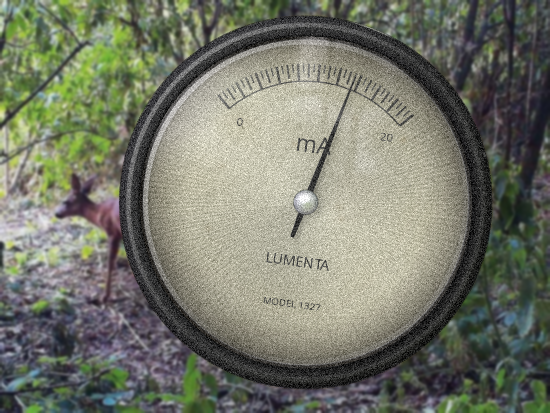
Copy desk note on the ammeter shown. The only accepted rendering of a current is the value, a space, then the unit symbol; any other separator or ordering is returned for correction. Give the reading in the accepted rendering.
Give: 13.5 mA
